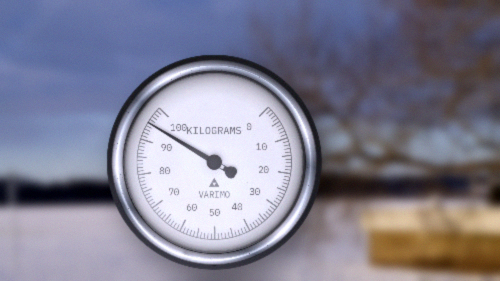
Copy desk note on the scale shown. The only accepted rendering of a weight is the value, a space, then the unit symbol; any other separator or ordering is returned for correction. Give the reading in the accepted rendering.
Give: 95 kg
